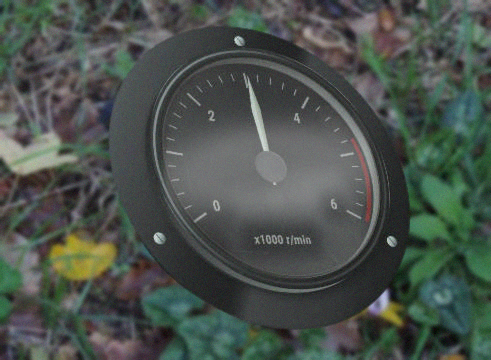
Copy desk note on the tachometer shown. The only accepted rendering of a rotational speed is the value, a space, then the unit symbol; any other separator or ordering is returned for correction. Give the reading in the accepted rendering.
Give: 3000 rpm
